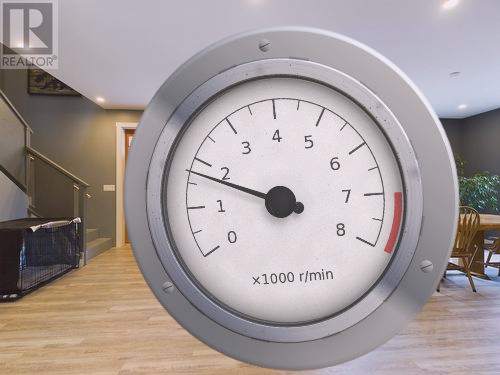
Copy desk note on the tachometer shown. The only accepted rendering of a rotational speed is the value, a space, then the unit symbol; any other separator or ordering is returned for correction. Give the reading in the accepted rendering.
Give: 1750 rpm
